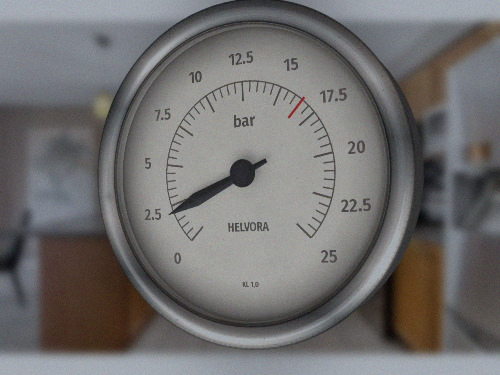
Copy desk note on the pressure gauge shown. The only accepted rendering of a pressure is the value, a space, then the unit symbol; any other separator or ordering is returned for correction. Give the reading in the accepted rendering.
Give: 2 bar
